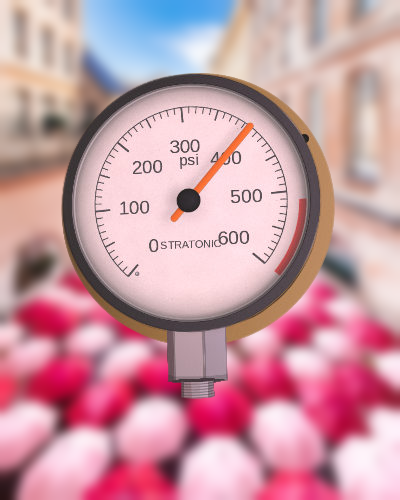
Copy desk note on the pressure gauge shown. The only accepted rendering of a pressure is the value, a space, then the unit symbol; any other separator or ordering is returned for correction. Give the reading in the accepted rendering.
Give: 400 psi
